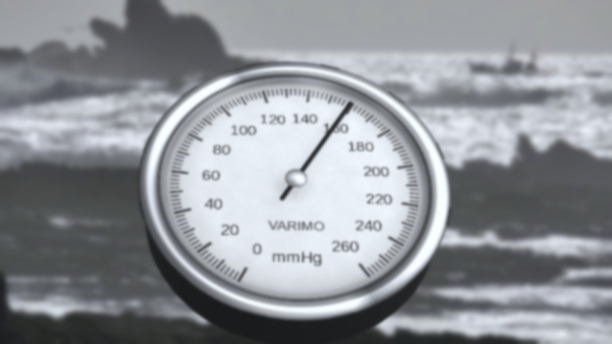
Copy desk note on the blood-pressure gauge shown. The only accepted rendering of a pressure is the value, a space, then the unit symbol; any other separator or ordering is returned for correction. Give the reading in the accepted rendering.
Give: 160 mmHg
